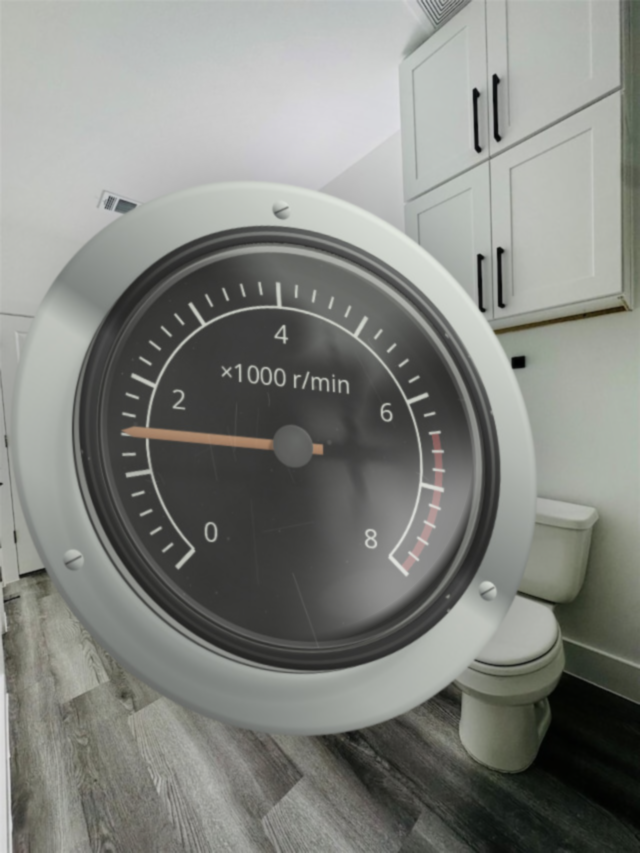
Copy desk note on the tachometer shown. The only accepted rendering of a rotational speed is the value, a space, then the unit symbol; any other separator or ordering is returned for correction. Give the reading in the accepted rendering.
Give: 1400 rpm
